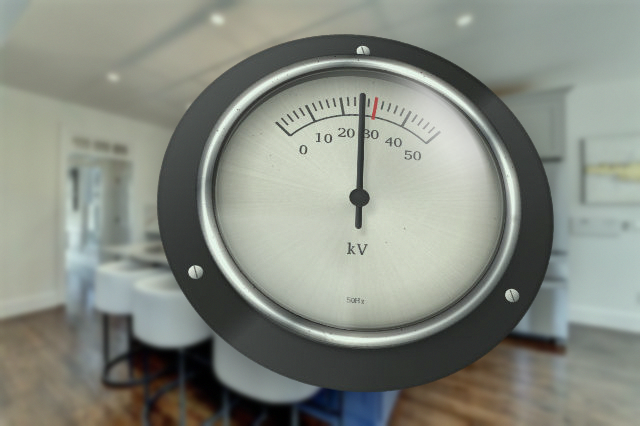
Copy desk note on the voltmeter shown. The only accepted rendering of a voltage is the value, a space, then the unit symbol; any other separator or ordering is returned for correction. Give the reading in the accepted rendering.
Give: 26 kV
